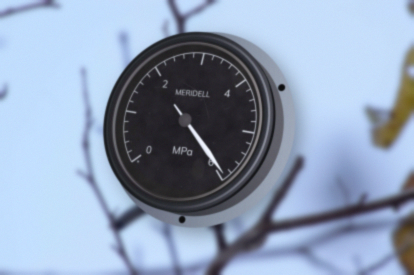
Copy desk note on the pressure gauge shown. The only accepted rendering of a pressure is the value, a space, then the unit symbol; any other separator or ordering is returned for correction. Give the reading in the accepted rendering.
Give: 5.9 MPa
